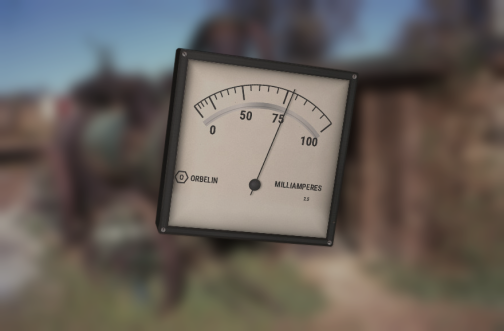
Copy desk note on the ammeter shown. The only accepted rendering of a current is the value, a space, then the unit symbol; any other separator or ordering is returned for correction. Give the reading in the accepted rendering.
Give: 77.5 mA
